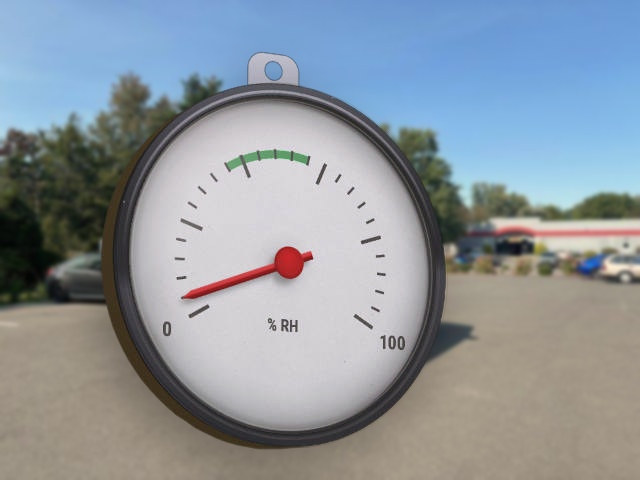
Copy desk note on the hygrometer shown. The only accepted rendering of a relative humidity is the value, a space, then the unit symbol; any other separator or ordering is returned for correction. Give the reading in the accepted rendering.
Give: 4 %
